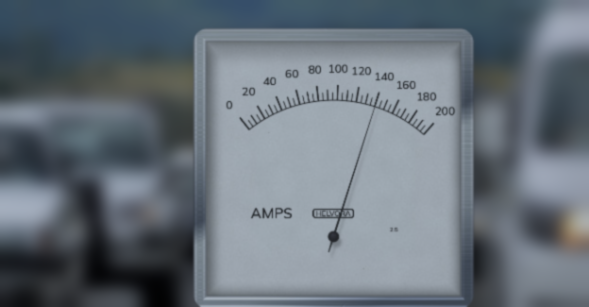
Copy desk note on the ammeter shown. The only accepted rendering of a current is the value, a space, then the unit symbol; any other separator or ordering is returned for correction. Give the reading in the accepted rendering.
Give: 140 A
